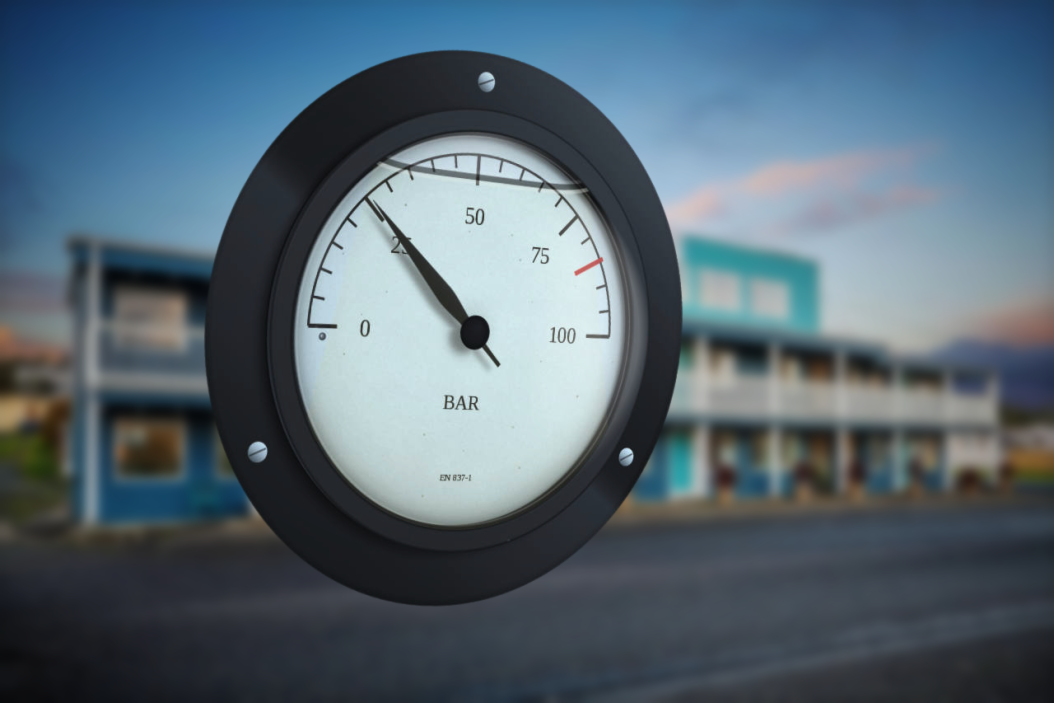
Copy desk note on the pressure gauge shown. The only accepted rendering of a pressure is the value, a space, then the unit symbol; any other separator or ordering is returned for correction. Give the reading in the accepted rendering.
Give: 25 bar
